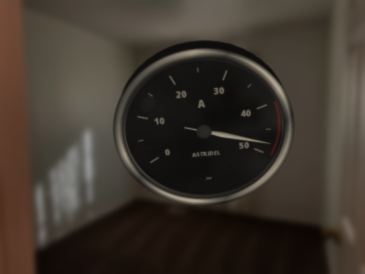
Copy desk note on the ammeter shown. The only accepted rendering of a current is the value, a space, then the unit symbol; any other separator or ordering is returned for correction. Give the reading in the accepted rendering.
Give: 47.5 A
